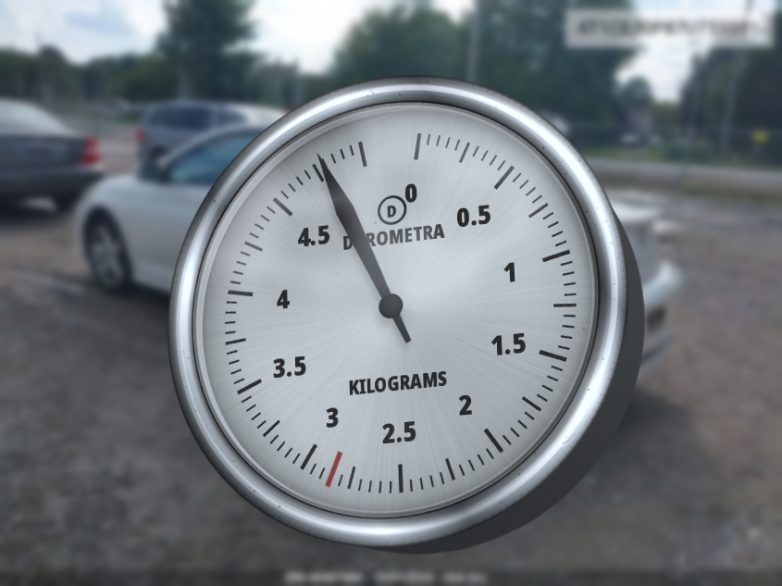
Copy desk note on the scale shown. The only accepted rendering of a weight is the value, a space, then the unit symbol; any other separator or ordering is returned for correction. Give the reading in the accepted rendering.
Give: 4.8 kg
